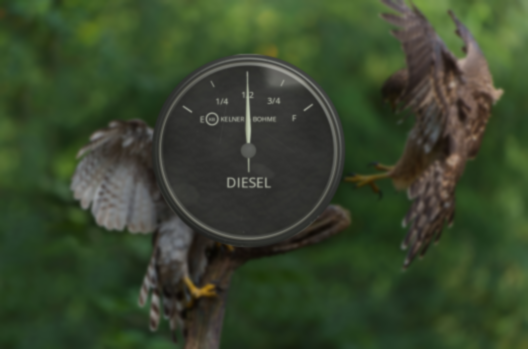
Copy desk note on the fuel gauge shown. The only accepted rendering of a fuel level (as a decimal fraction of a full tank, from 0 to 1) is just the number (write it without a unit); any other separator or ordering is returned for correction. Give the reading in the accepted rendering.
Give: 0.5
